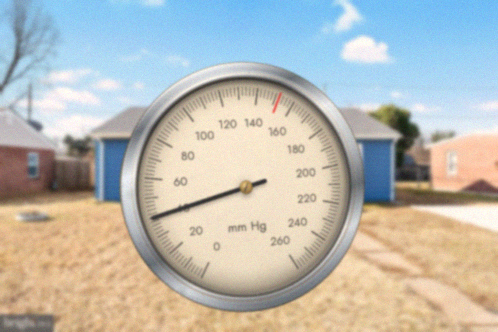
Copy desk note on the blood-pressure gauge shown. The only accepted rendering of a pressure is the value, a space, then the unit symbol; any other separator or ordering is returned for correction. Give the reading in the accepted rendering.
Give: 40 mmHg
